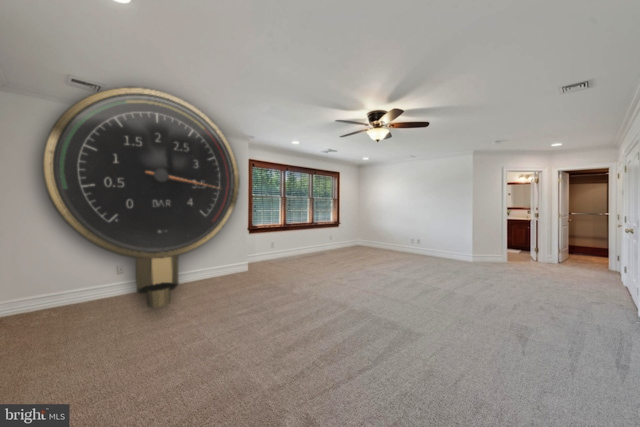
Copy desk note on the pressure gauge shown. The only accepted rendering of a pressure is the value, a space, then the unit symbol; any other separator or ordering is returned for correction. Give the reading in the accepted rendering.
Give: 3.5 bar
